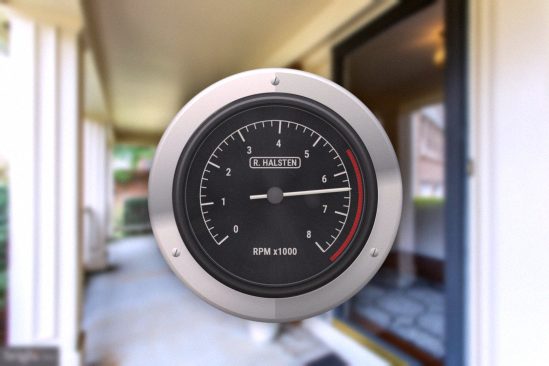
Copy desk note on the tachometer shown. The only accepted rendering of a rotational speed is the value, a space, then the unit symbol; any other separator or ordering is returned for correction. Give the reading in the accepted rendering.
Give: 6400 rpm
